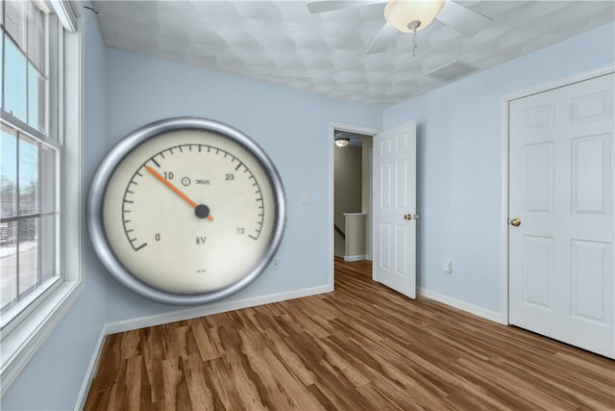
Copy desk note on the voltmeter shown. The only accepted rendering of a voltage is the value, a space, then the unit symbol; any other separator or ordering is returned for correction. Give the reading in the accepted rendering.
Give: 9 kV
